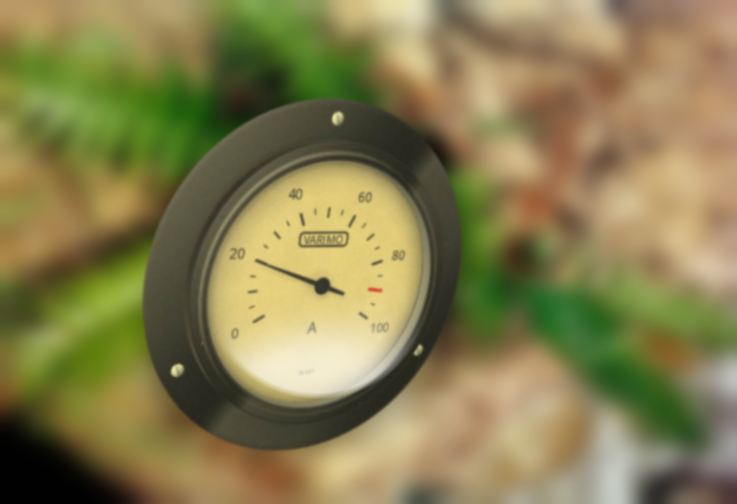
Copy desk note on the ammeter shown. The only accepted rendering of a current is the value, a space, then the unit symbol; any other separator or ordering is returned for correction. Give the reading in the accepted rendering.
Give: 20 A
